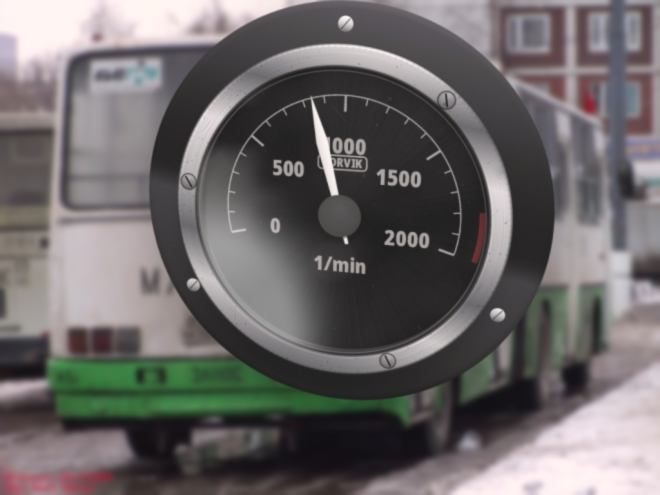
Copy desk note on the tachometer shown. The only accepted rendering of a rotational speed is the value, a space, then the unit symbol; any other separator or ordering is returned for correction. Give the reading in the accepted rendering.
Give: 850 rpm
